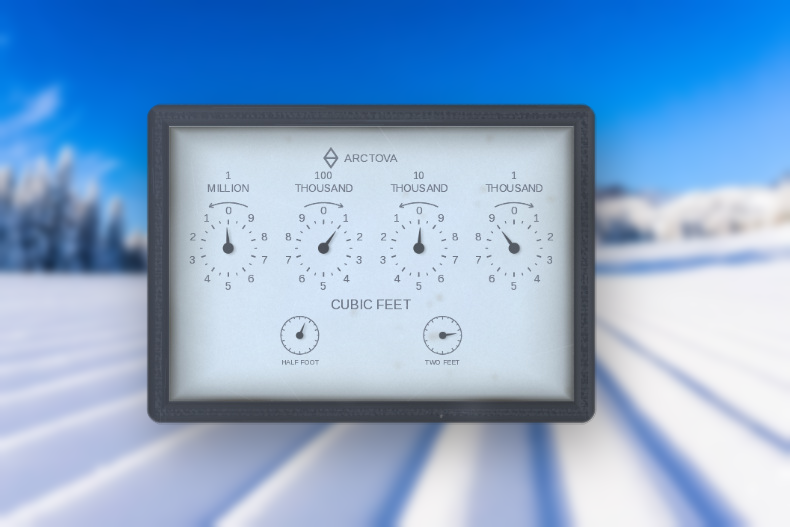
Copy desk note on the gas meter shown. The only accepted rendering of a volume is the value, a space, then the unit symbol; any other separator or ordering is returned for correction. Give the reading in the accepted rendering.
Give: 9900 ft³
